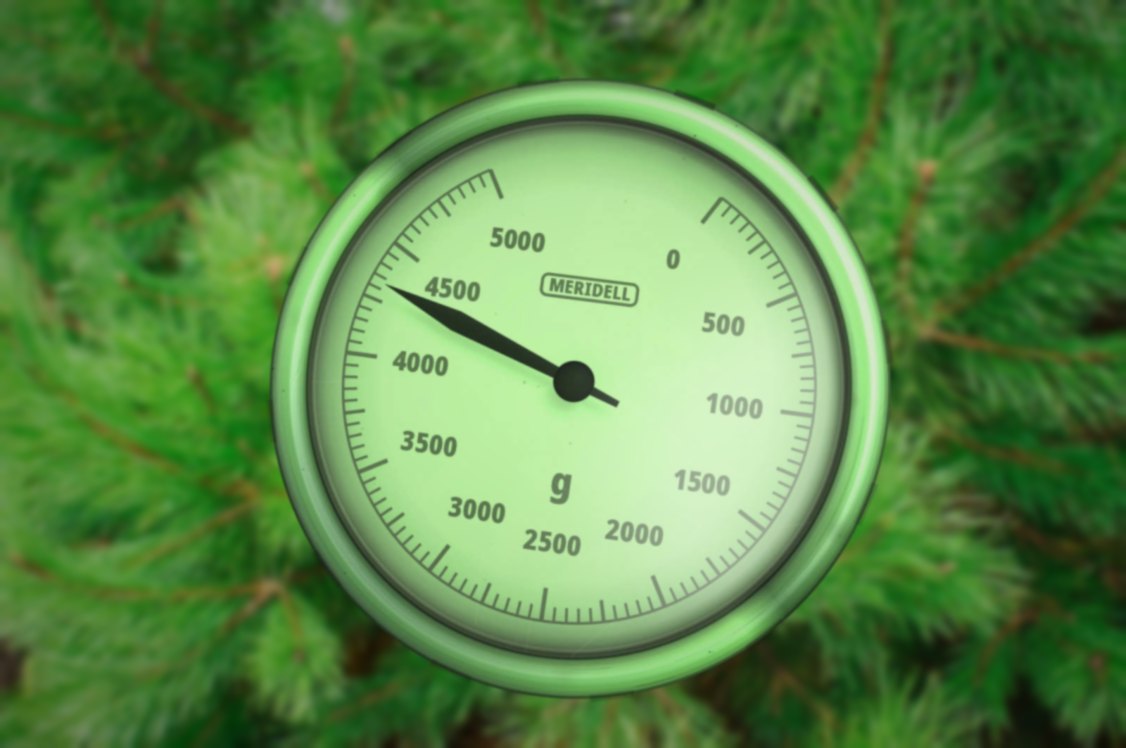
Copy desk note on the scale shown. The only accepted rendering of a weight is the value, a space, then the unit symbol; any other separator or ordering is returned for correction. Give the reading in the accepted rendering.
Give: 4325 g
